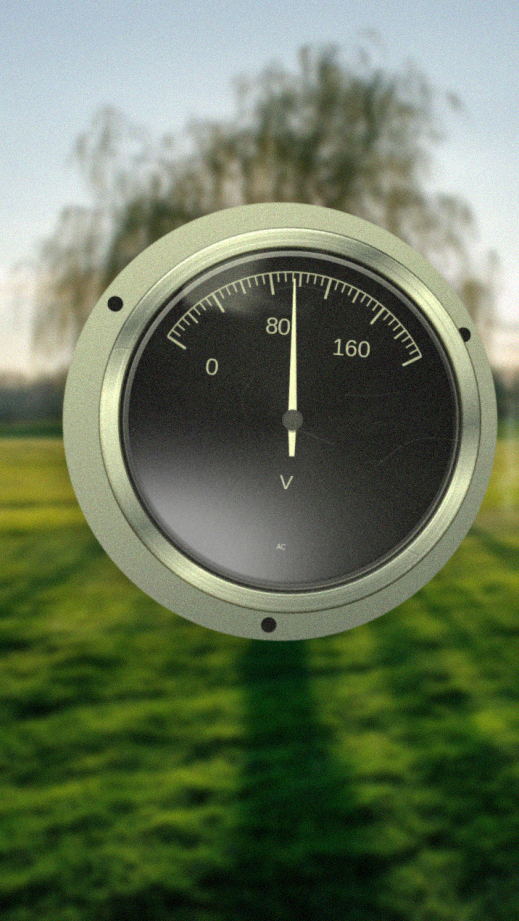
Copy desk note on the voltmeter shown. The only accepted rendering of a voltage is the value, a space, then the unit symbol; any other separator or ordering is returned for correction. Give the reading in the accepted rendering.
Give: 95 V
